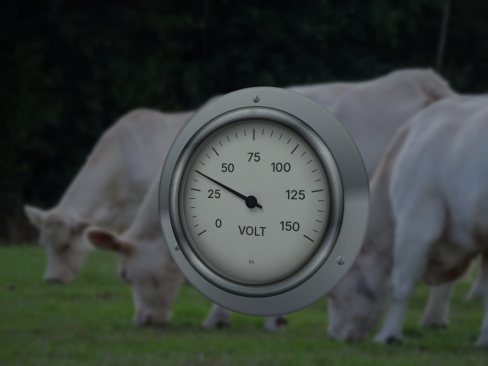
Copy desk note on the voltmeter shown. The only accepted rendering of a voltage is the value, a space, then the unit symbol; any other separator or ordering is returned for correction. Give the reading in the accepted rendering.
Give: 35 V
